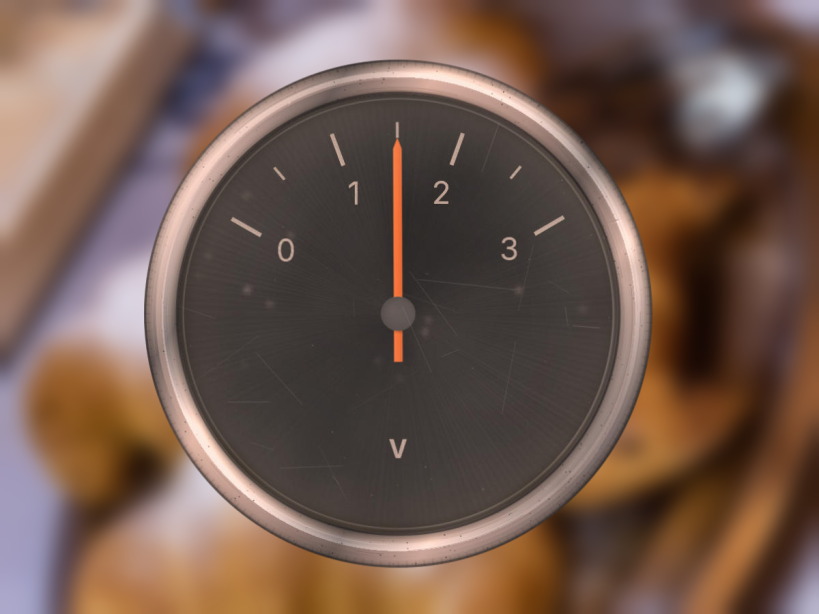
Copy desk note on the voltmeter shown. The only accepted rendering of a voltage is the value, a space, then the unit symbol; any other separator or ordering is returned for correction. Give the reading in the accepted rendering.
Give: 1.5 V
